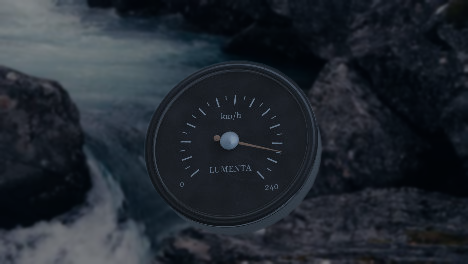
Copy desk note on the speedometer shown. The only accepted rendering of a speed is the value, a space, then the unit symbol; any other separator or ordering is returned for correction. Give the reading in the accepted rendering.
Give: 210 km/h
